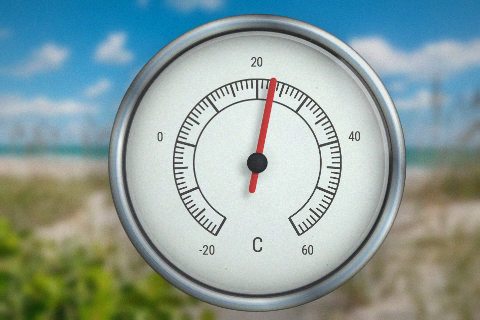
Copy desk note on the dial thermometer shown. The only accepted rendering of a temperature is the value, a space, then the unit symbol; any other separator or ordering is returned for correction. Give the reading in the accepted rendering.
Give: 23 °C
